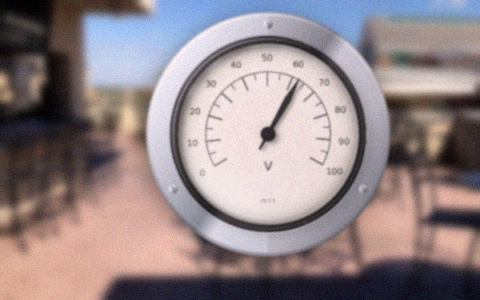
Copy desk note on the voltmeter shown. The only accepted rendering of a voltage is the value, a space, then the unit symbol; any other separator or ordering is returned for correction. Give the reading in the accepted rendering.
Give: 62.5 V
